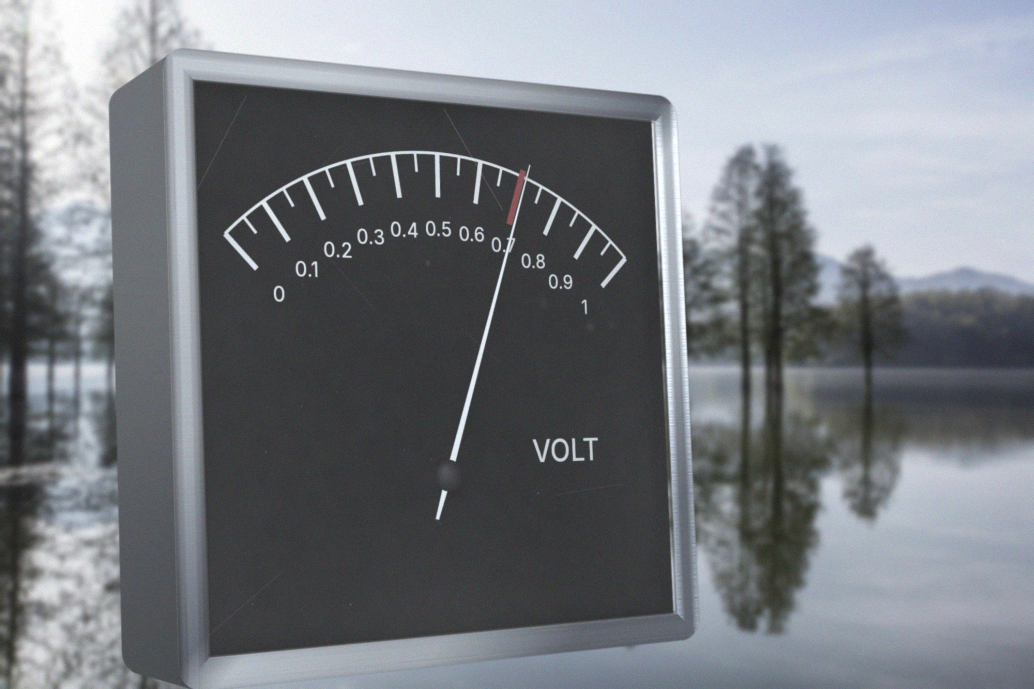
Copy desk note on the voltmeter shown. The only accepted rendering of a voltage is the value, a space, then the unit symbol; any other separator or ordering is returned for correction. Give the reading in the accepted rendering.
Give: 0.7 V
